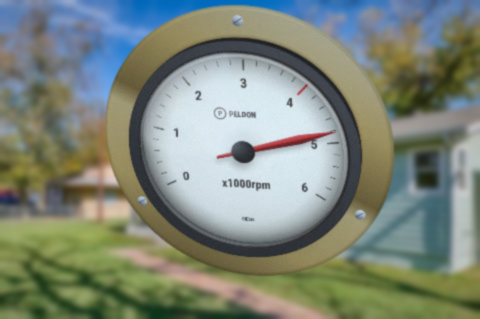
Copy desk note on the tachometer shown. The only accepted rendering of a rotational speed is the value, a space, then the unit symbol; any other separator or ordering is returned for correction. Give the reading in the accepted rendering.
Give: 4800 rpm
